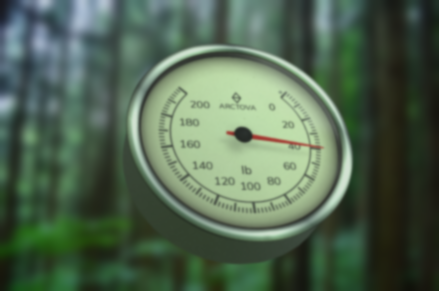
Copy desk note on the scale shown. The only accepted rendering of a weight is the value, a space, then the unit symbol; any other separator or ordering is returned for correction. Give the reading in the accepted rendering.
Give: 40 lb
